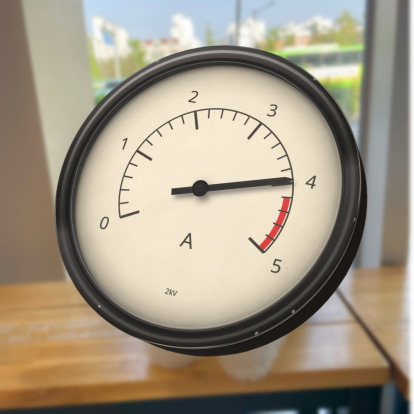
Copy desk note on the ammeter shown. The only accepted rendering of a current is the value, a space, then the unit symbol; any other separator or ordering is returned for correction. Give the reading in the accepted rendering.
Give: 4 A
